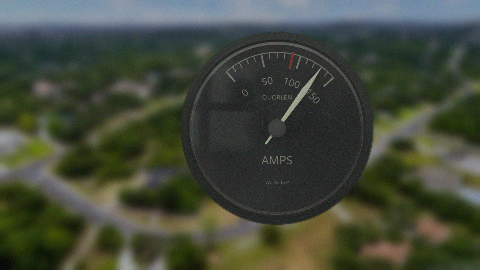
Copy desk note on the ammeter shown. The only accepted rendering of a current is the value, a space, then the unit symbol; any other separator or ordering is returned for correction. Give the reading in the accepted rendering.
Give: 130 A
